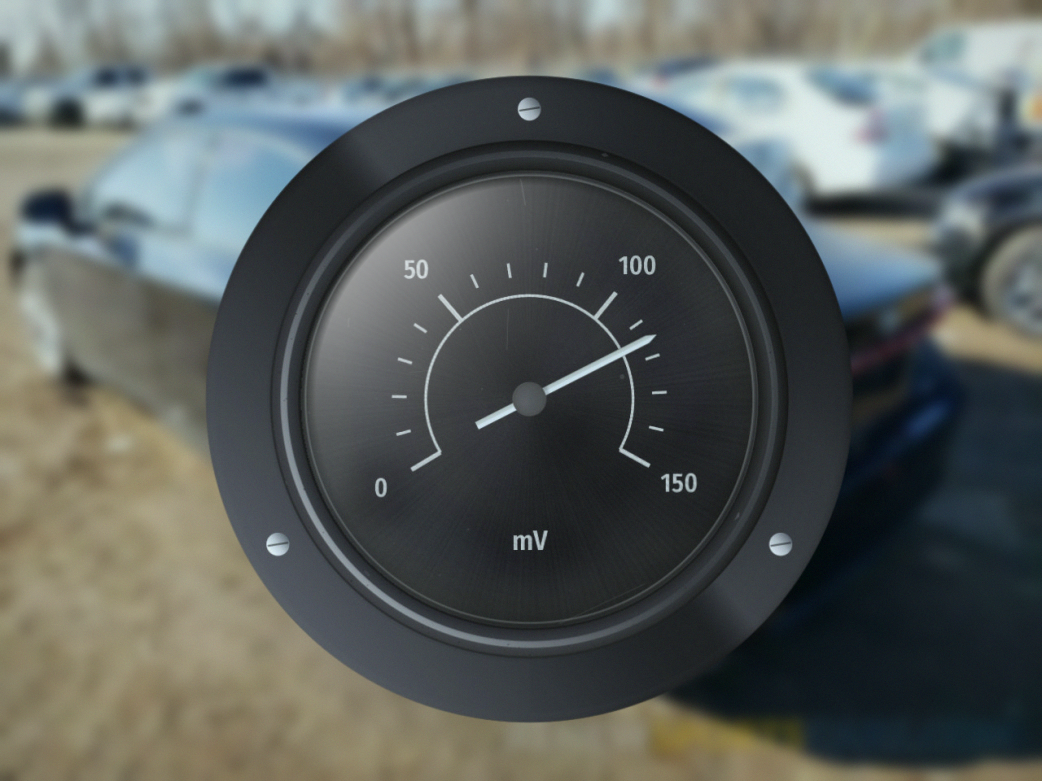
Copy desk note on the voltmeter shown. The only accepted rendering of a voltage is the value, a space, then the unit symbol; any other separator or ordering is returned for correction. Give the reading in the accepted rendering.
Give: 115 mV
